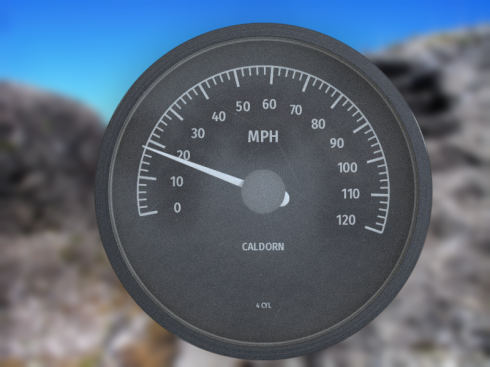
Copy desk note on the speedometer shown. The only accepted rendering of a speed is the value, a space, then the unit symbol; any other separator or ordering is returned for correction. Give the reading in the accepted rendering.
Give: 18 mph
